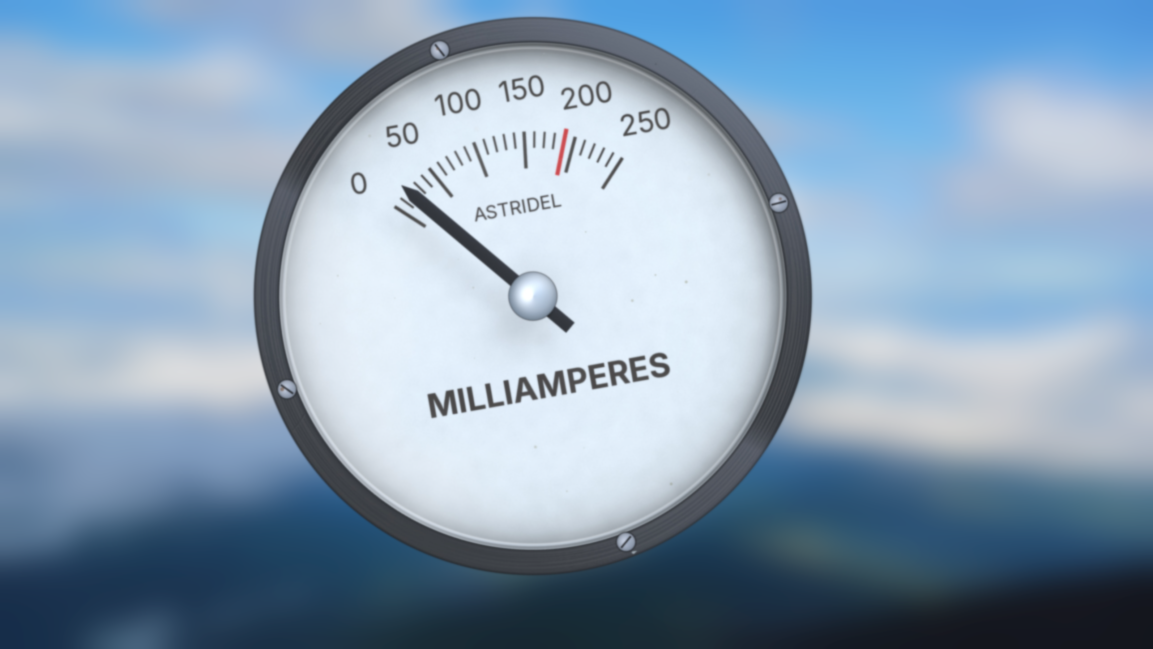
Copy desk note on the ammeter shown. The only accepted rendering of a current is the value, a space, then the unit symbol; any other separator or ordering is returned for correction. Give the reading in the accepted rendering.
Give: 20 mA
